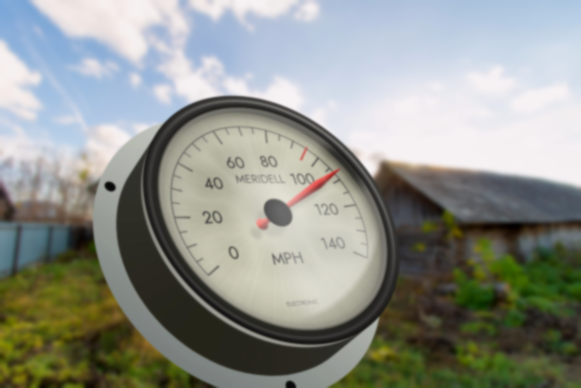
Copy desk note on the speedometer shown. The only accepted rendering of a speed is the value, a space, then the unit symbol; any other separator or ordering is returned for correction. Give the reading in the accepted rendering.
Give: 107.5 mph
